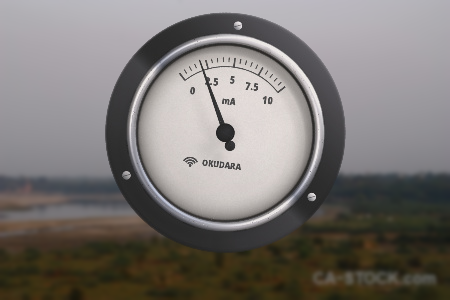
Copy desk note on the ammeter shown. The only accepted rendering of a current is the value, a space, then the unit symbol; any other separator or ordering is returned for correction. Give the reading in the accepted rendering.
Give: 2 mA
